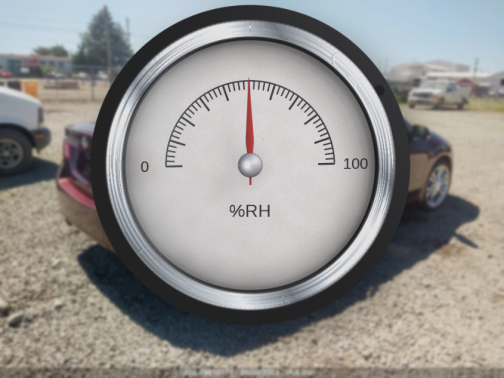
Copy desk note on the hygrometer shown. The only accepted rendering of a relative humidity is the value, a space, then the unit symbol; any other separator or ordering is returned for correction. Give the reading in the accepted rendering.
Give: 50 %
